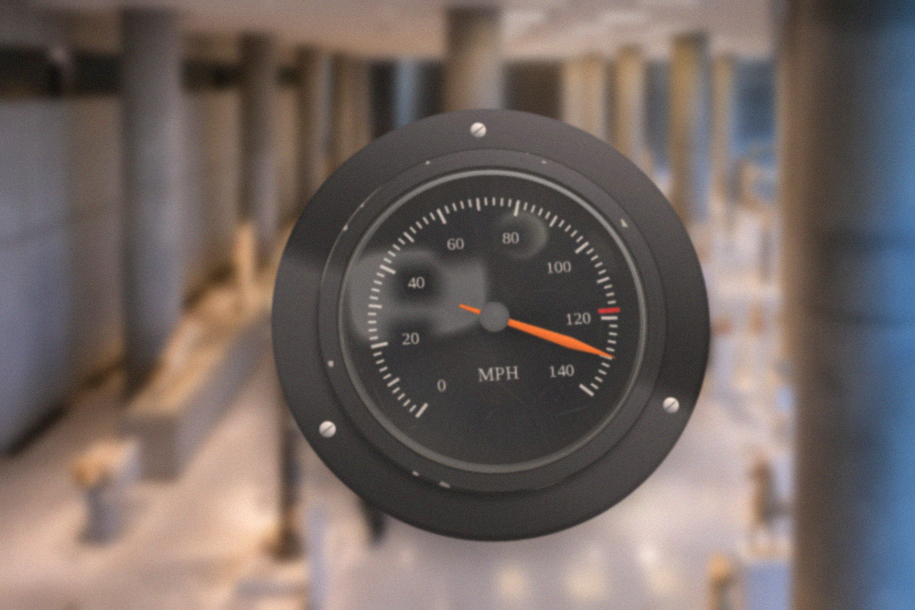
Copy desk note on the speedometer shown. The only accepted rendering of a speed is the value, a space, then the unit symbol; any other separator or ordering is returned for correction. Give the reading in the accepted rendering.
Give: 130 mph
